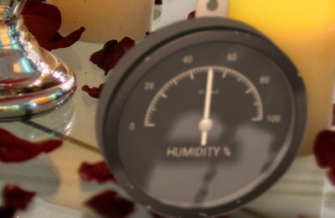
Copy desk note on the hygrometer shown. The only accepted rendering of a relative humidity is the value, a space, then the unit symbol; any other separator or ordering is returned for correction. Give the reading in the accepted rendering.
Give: 50 %
